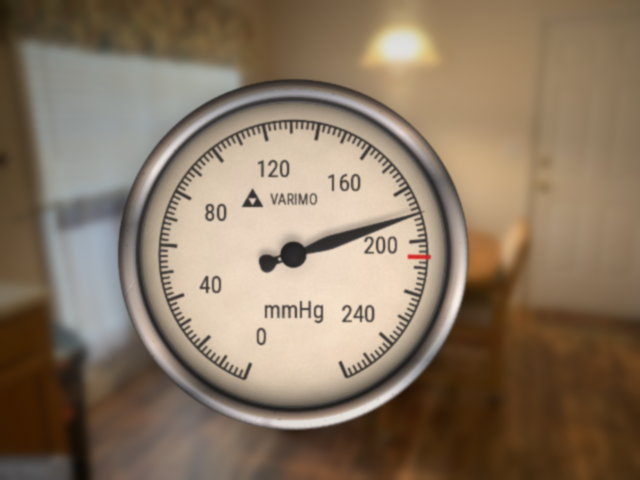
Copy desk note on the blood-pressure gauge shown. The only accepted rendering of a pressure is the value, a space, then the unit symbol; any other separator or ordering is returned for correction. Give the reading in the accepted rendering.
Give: 190 mmHg
